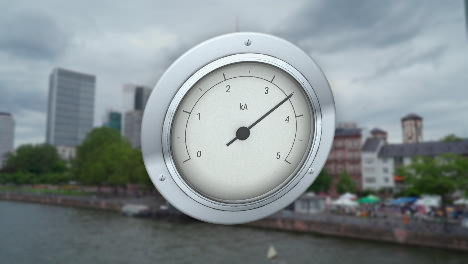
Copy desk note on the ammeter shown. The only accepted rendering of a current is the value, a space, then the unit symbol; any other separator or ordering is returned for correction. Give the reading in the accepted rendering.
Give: 3.5 kA
